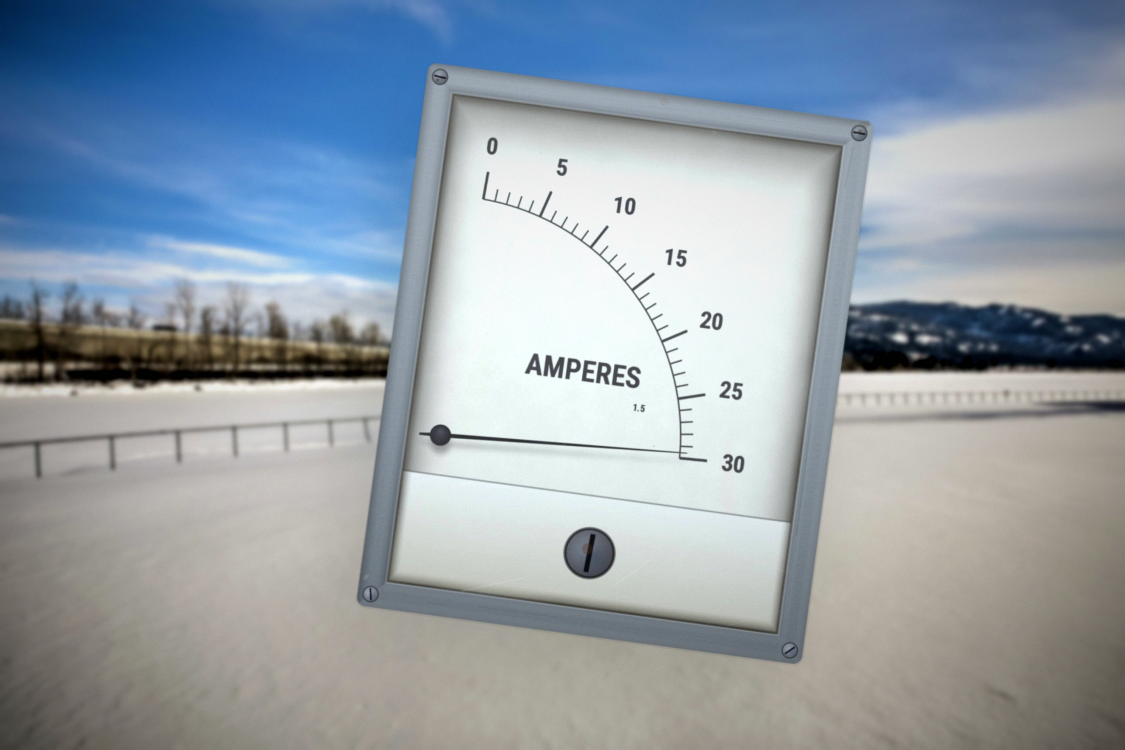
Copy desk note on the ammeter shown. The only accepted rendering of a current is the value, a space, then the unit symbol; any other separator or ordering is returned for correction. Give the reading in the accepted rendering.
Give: 29.5 A
